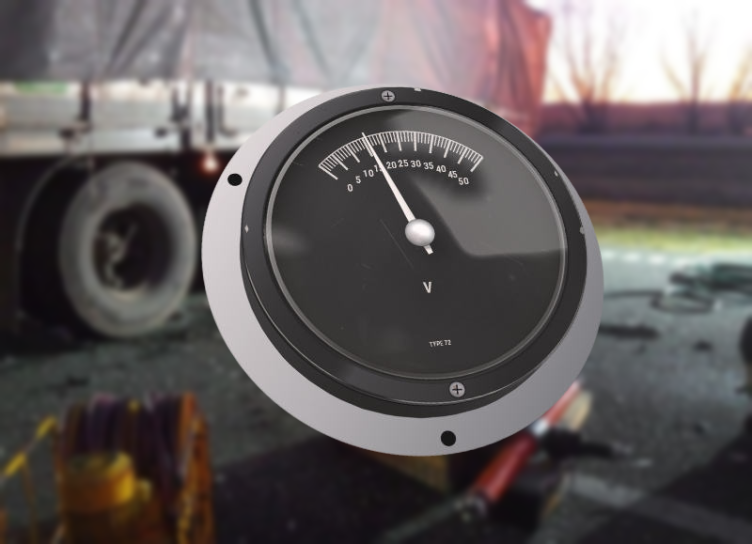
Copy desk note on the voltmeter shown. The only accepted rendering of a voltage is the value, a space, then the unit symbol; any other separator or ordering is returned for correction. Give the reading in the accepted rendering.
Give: 15 V
